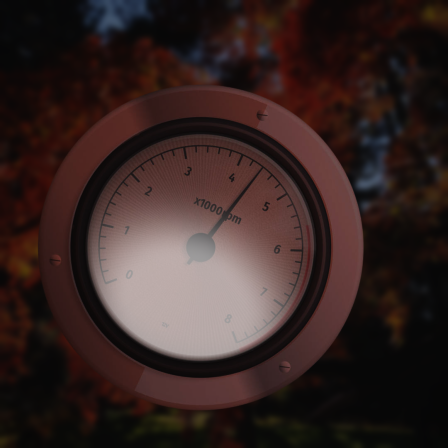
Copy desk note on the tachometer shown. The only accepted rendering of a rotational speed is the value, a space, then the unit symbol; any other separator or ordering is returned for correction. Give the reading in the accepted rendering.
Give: 4400 rpm
